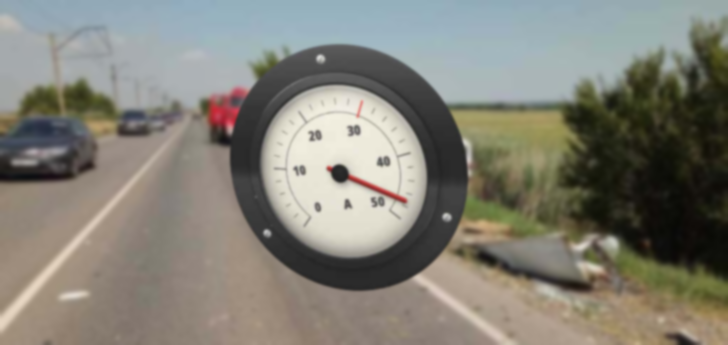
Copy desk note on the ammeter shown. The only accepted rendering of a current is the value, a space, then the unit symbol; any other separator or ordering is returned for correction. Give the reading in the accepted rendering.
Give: 47 A
